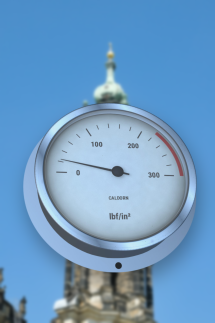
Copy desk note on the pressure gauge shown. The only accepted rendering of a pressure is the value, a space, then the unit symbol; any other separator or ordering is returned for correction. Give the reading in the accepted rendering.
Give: 20 psi
